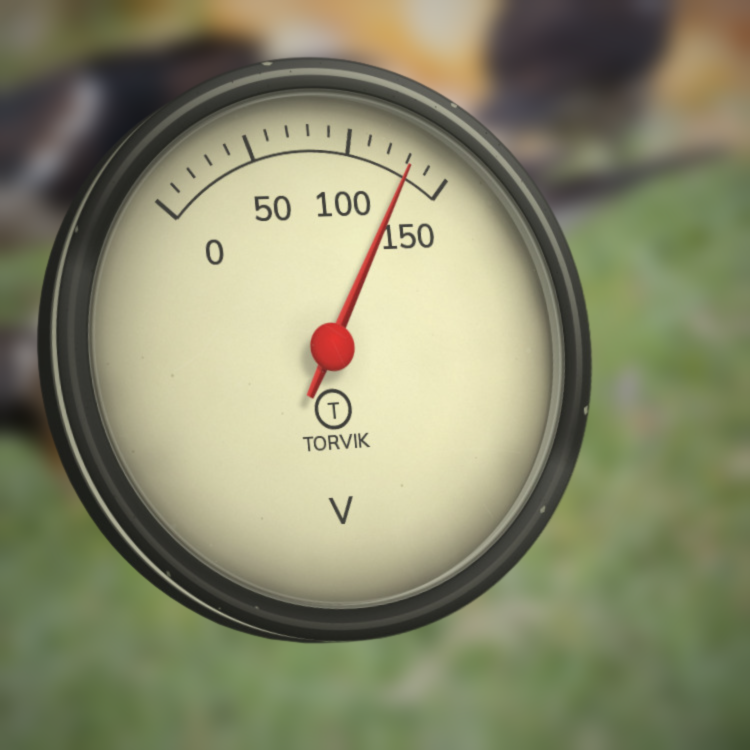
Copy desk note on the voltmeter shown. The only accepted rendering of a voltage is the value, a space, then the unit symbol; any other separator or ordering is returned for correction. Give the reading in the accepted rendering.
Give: 130 V
